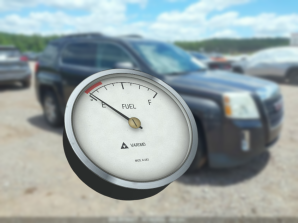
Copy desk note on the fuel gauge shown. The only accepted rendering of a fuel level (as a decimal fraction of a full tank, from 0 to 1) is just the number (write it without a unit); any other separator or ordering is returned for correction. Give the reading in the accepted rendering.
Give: 0
